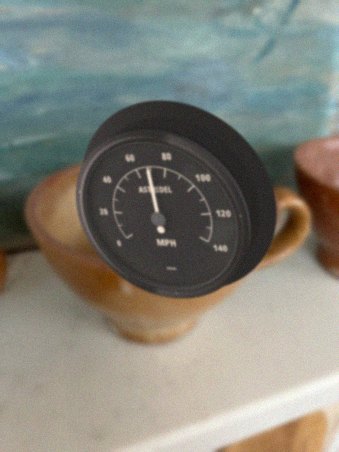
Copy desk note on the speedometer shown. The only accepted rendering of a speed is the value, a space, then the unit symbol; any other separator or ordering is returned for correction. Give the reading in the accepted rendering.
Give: 70 mph
